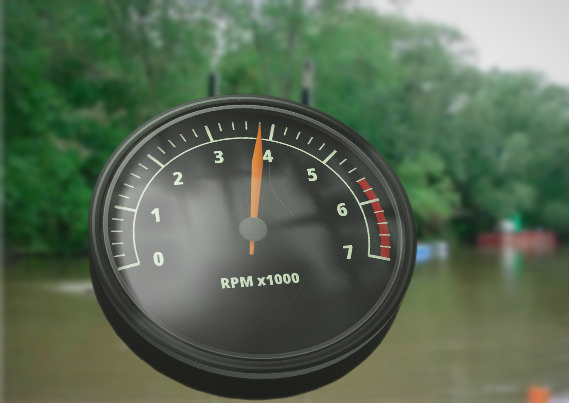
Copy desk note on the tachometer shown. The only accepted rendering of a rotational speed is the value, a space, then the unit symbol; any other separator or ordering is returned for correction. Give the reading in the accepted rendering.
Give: 3800 rpm
